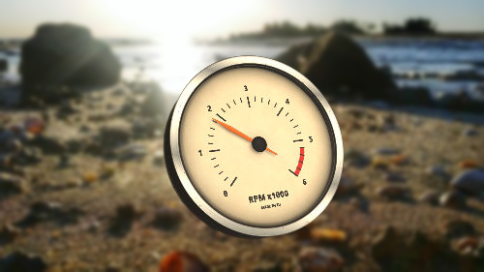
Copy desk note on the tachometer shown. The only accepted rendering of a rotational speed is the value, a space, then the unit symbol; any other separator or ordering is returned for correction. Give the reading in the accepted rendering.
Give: 1800 rpm
